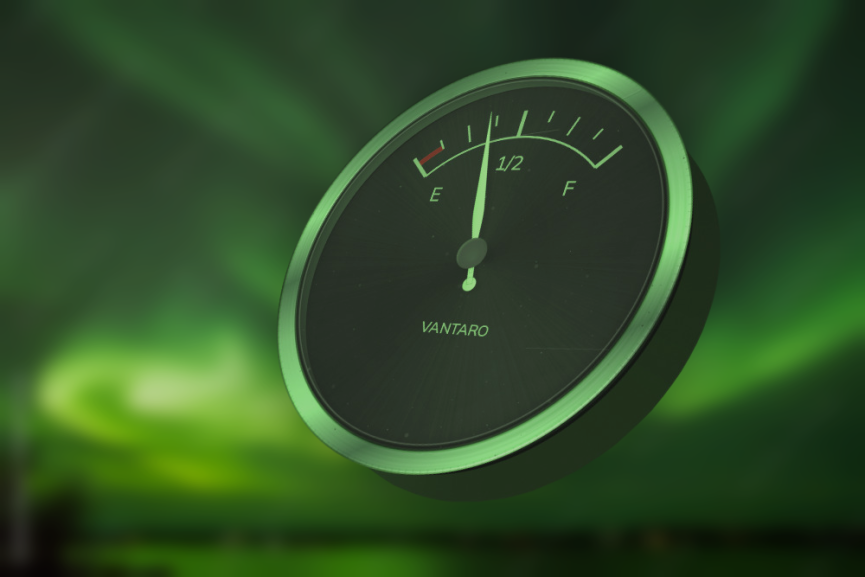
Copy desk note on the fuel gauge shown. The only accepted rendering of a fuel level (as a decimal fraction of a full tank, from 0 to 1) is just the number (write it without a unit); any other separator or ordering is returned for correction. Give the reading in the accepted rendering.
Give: 0.375
